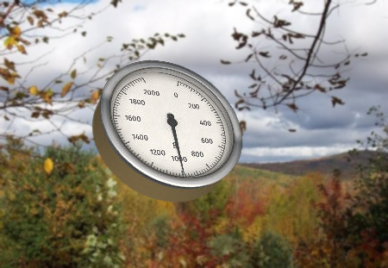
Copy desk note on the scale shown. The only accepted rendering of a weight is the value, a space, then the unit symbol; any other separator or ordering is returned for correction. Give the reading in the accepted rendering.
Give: 1000 g
